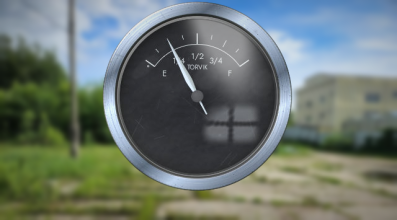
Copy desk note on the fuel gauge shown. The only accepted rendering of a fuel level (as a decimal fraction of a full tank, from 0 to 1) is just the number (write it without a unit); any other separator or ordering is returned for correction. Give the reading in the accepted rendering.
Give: 0.25
